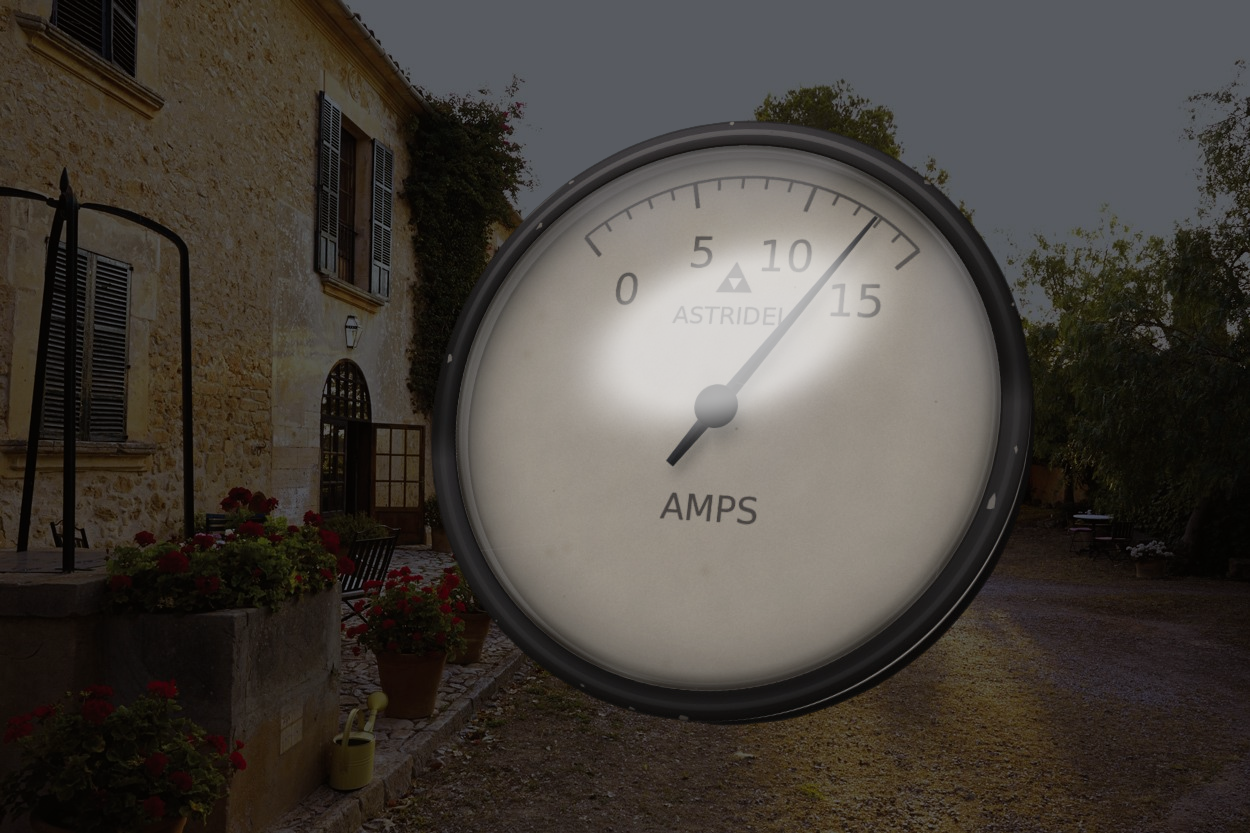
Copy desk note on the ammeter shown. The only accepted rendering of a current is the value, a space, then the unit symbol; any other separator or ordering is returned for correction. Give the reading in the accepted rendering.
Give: 13 A
